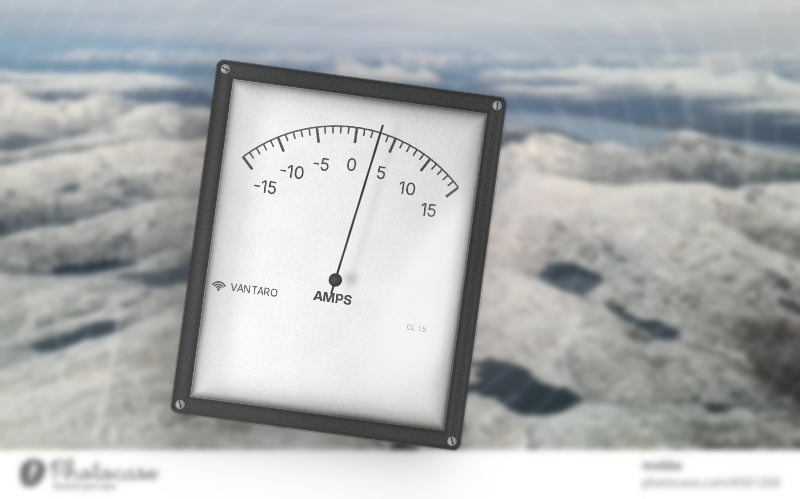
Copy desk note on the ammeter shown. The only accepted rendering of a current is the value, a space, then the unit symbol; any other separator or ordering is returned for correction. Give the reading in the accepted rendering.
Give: 3 A
